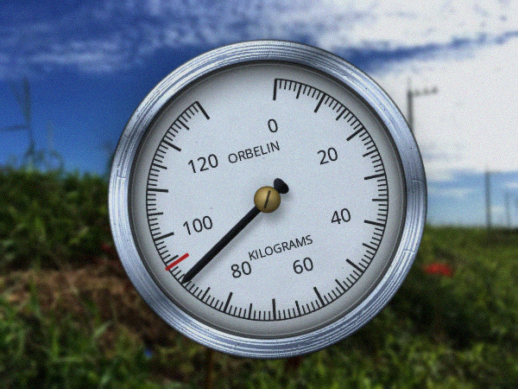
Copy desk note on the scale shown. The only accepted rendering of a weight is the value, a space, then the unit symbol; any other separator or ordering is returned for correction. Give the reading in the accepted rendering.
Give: 90 kg
